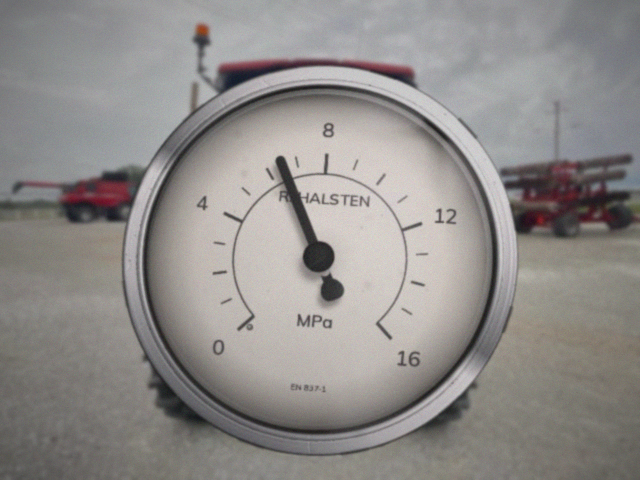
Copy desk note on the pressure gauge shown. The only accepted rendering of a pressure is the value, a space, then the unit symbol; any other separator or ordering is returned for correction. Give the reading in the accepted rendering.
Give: 6.5 MPa
